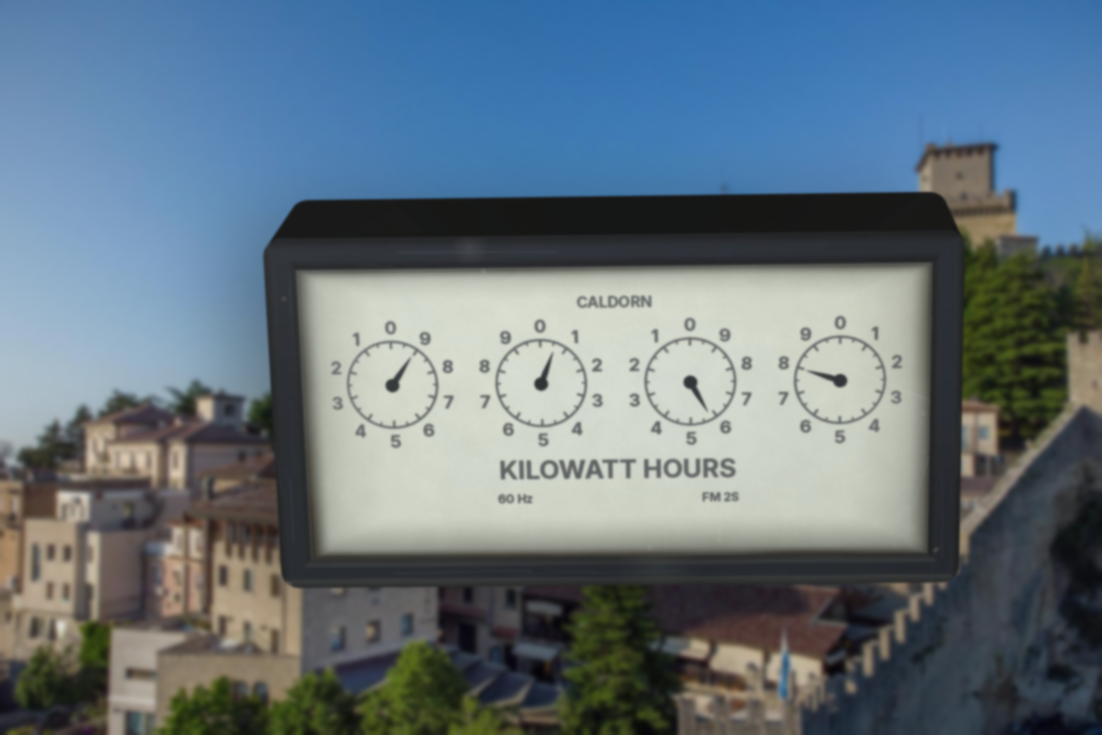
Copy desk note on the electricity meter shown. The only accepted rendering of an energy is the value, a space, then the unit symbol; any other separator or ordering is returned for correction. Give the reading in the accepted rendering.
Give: 9058 kWh
